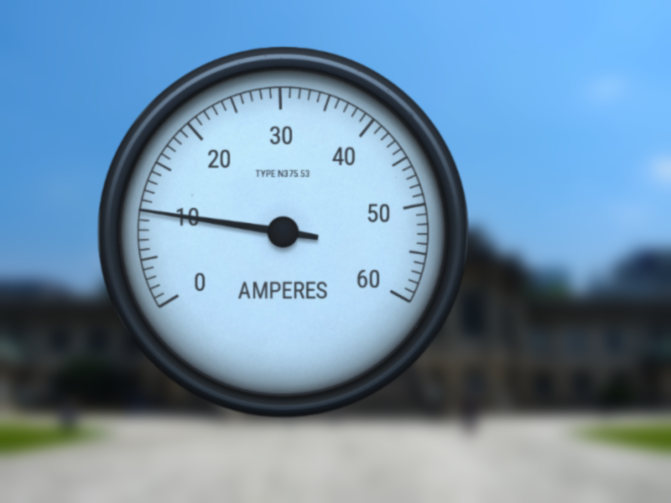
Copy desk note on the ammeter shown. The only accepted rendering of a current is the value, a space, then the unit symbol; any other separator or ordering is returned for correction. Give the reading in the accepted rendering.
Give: 10 A
